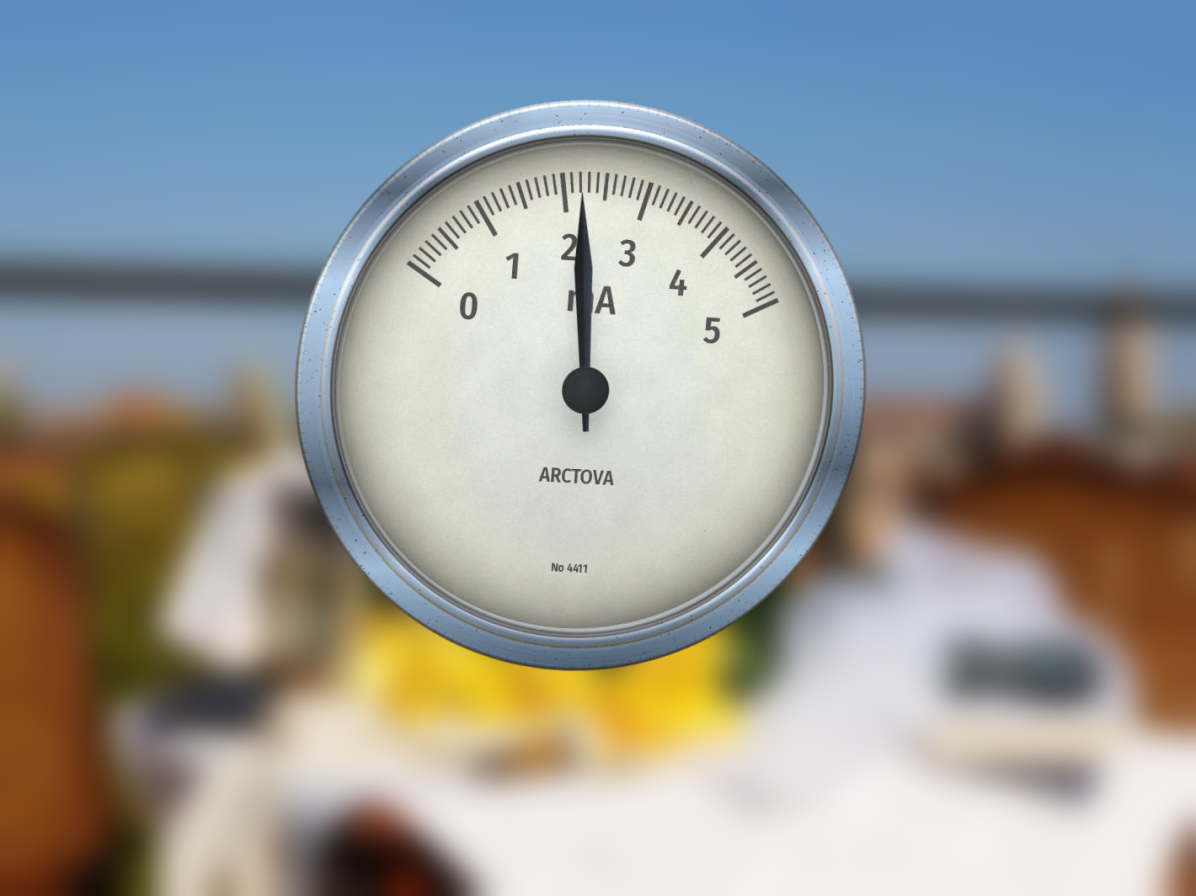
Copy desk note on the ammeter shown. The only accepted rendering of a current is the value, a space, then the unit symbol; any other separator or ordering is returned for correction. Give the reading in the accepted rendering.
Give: 2.2 mA
